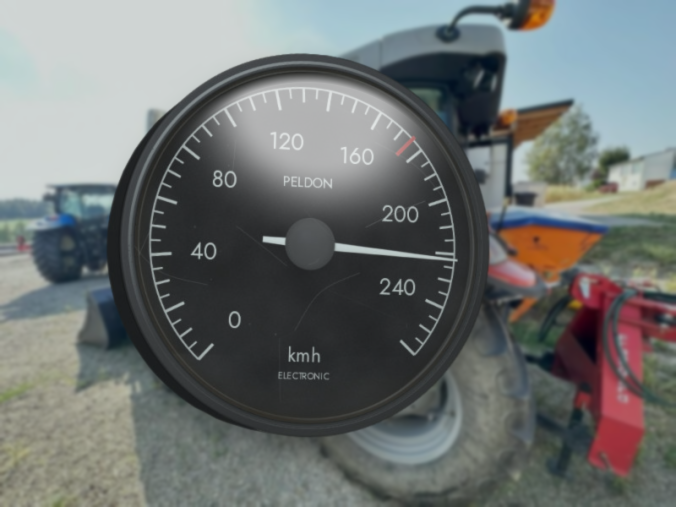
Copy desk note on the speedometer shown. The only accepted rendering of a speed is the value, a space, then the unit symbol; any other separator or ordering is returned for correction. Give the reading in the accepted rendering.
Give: 222.5 km/h
